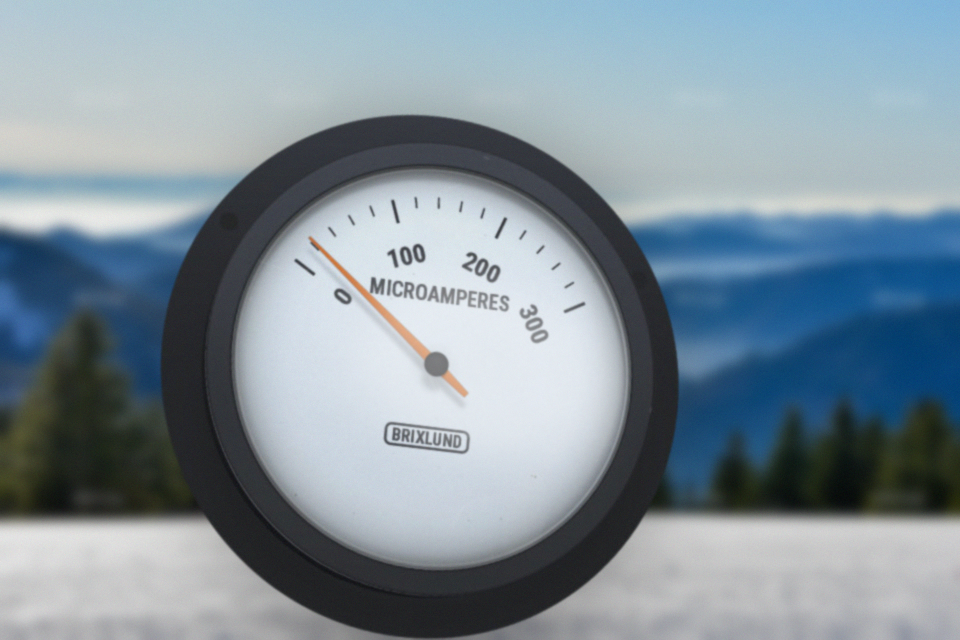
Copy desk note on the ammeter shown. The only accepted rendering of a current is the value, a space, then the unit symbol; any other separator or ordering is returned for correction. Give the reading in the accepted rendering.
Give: 20 µA
